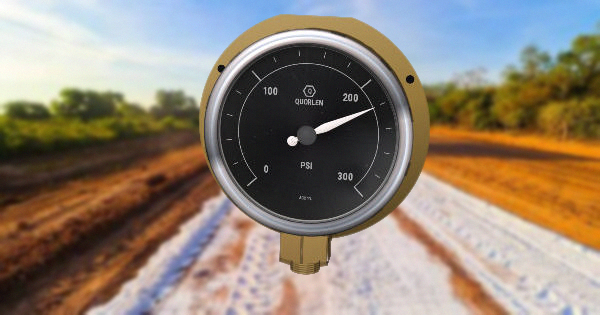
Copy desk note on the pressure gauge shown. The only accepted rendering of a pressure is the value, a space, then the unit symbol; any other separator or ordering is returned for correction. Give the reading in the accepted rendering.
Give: 220 psi
